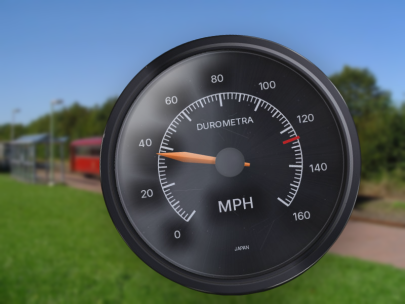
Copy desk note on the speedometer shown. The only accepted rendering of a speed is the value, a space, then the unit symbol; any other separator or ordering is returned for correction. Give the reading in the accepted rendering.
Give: 36 mph
